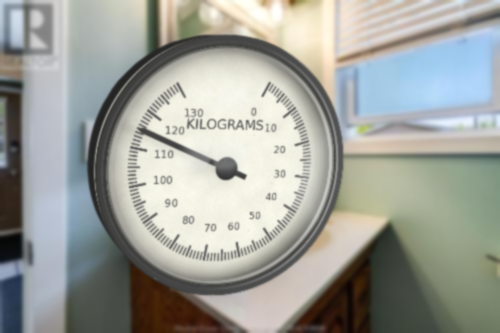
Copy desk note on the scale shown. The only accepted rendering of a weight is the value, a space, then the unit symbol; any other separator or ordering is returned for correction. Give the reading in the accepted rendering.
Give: 115 kg
